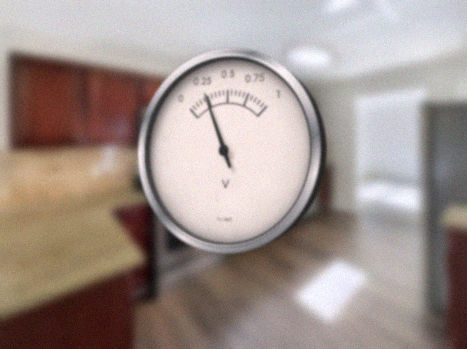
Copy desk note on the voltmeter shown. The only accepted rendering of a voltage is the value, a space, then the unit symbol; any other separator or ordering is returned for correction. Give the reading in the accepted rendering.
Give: 0.25 V
